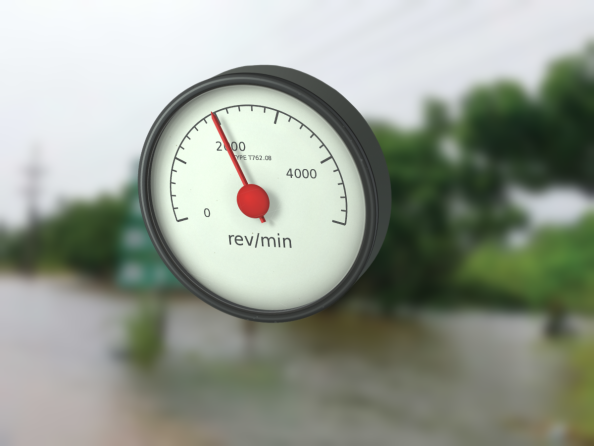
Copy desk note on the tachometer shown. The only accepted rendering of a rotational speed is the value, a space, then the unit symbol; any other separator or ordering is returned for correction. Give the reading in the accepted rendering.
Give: 2000 rpm
